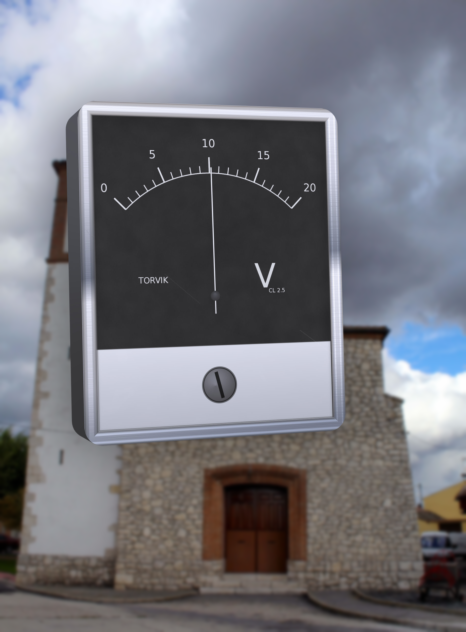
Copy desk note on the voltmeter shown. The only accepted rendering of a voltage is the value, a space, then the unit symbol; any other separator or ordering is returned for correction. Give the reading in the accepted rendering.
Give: 10 V
